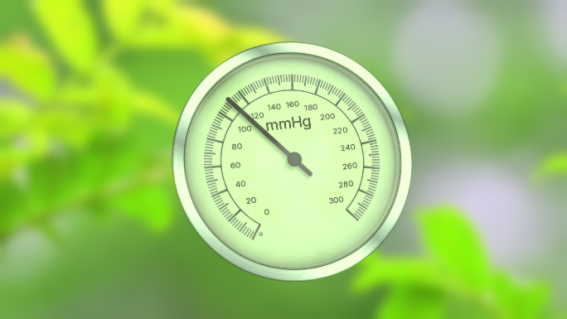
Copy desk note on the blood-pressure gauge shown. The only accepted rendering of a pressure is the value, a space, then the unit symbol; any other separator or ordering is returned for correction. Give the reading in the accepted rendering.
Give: 110 mmHg
